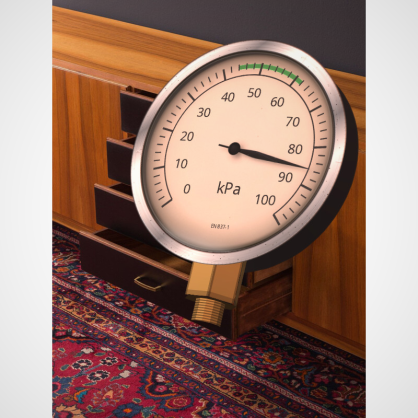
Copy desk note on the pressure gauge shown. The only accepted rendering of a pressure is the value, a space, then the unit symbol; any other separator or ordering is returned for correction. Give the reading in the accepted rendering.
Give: 86 kPa
